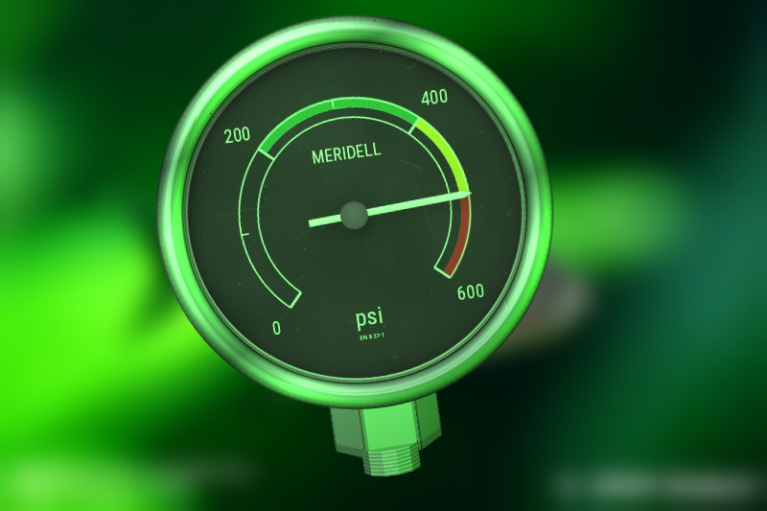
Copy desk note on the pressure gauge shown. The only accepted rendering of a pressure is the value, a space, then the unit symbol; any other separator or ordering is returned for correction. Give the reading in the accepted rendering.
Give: 500 psi
